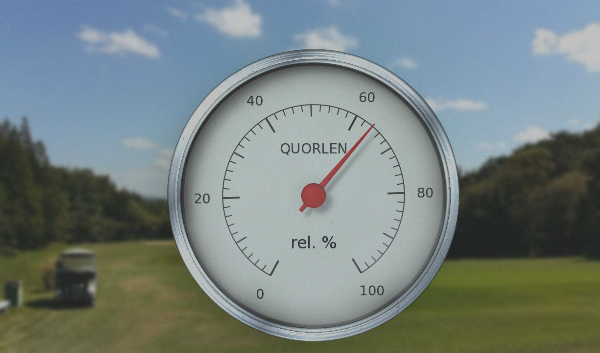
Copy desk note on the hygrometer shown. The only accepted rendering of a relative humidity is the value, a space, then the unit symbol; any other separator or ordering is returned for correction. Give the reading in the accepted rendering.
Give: 64 %
